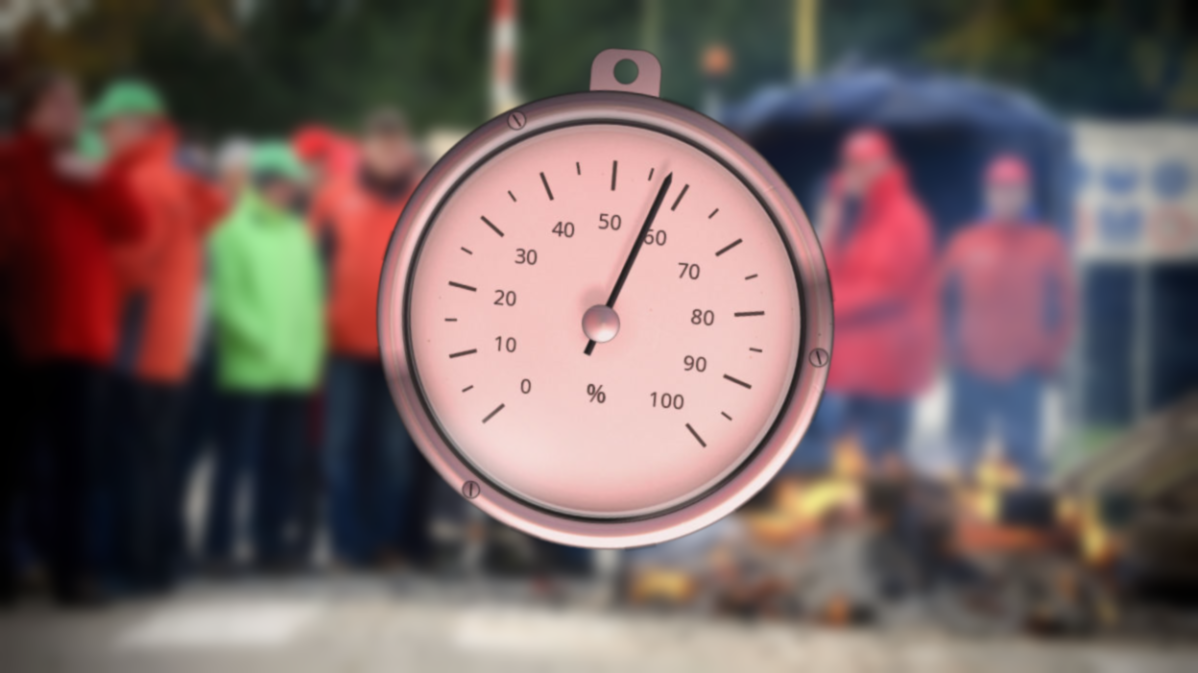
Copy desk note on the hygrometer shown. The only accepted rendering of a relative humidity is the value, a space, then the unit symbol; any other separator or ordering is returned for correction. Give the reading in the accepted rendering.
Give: 57.5 %
